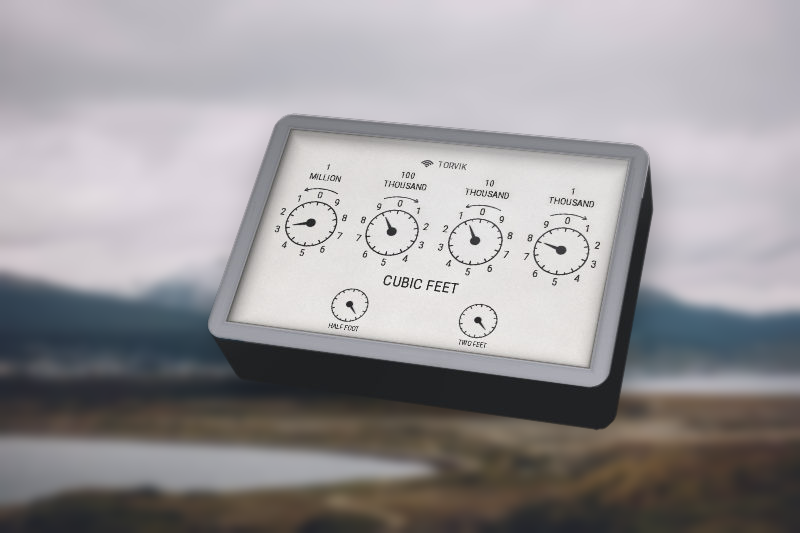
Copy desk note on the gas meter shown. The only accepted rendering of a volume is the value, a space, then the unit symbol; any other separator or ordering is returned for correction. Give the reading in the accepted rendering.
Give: 290800 ft³
